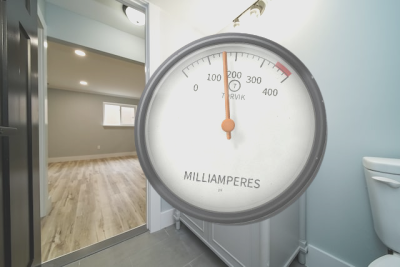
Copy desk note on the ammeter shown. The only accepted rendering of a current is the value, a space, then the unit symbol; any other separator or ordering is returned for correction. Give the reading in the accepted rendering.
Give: 160 mA
